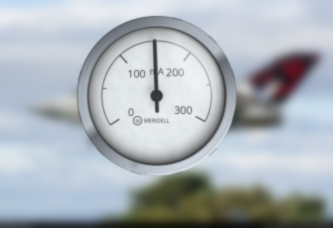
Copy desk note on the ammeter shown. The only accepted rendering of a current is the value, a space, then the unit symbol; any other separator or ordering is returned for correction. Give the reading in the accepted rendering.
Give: 150 mA
